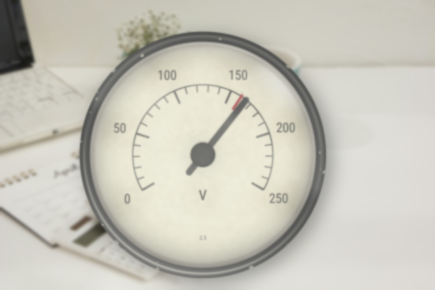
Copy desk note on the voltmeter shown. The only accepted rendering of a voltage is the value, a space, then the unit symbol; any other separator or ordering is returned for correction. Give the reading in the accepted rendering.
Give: 165 V
